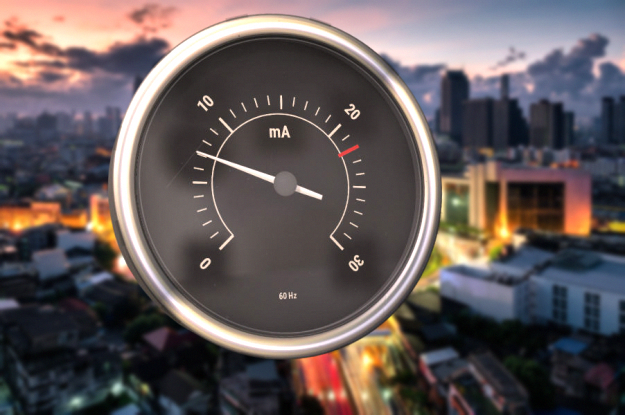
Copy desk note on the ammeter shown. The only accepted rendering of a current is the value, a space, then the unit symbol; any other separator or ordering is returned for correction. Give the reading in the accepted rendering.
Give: 7 mA
